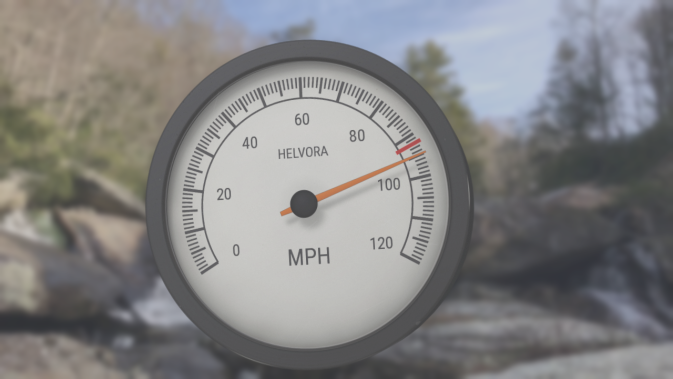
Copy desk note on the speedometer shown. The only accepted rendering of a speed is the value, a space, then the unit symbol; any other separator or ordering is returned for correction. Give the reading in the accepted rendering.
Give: 95 mph
